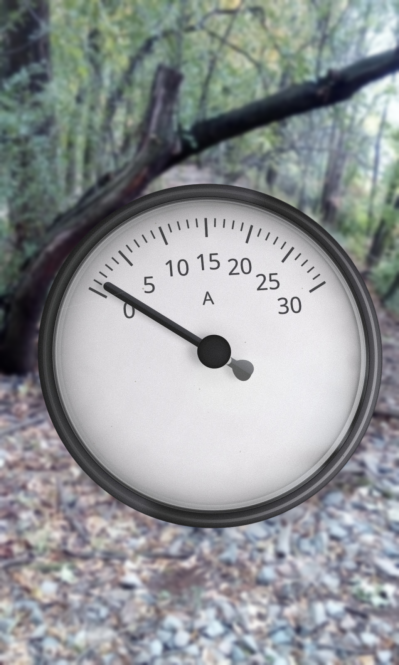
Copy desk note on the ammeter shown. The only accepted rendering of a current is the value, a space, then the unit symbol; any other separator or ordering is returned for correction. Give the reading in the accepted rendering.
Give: 1 A
